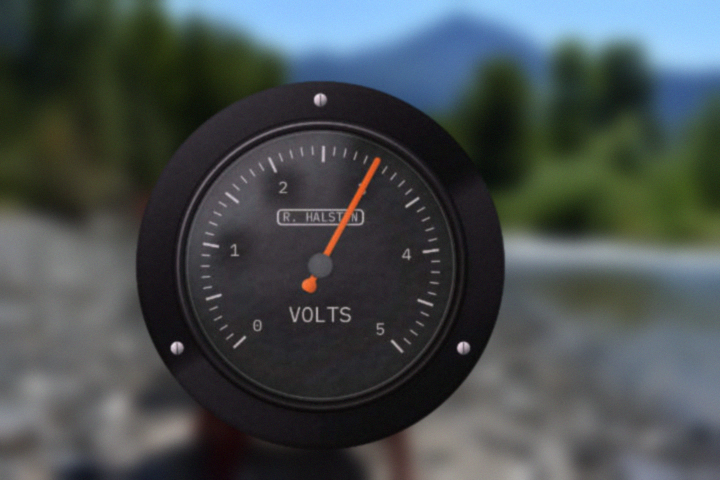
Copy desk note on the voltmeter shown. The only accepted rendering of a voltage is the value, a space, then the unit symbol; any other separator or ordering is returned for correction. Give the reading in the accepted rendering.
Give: 3 V
